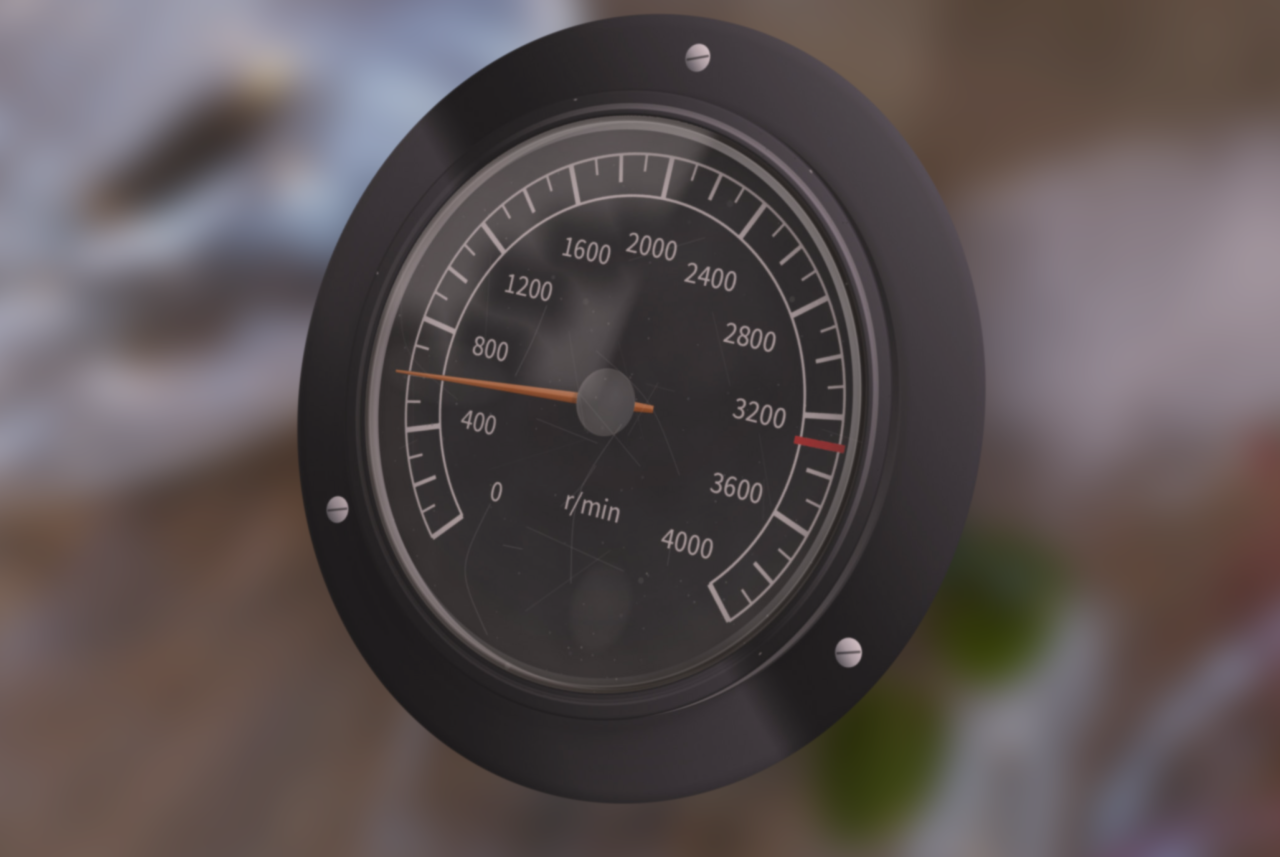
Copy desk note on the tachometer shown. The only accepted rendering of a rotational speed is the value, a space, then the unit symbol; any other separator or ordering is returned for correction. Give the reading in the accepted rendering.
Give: 600 rpm
